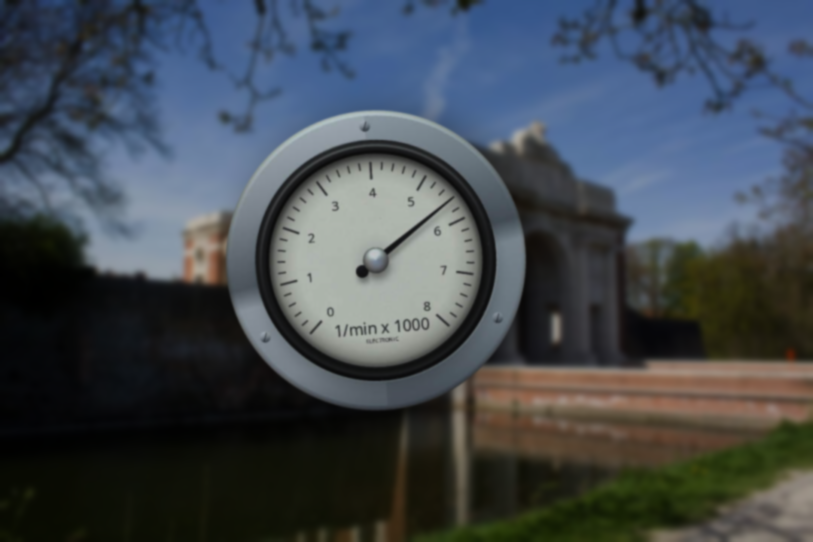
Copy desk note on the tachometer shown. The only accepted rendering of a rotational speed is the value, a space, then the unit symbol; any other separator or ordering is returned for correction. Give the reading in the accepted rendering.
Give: 5600 rpm
